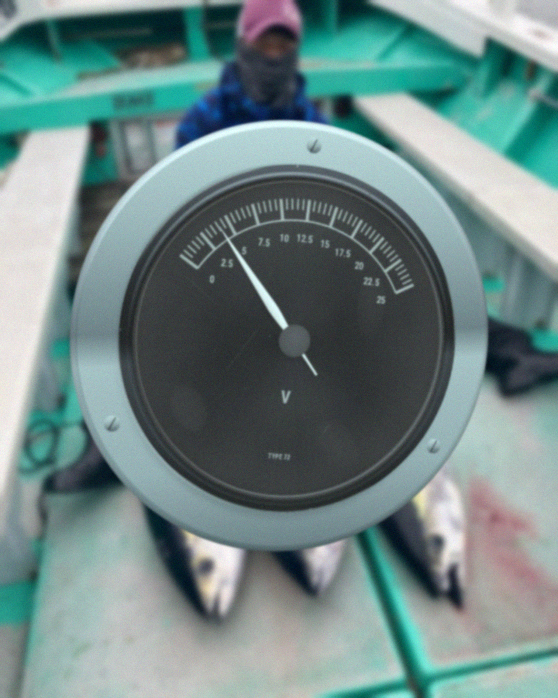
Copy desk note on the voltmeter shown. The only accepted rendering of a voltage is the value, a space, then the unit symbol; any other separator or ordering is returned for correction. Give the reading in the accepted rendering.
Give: 4 V
